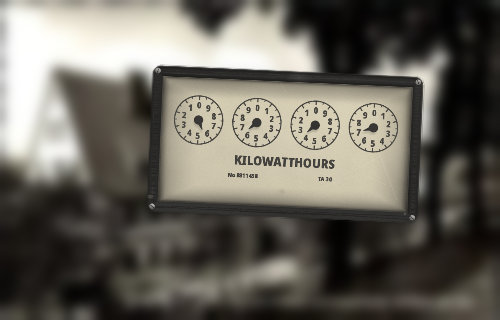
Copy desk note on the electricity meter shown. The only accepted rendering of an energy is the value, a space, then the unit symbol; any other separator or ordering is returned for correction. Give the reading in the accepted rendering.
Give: 5637 kWh
